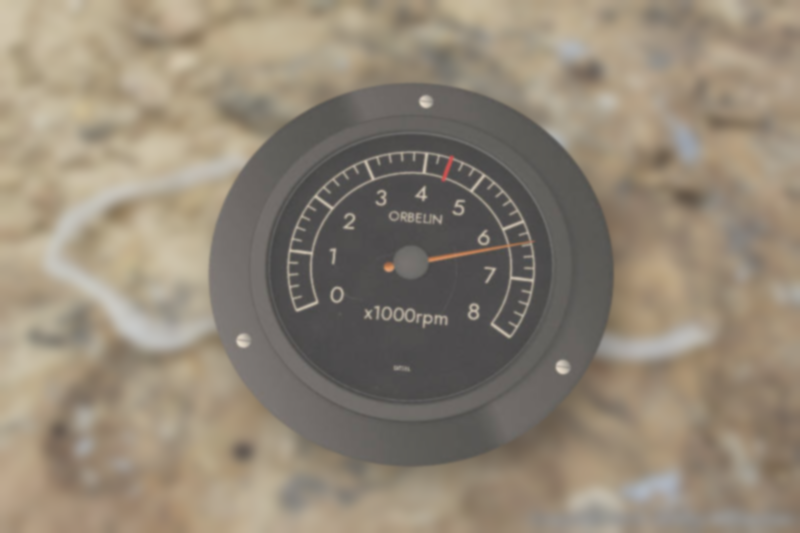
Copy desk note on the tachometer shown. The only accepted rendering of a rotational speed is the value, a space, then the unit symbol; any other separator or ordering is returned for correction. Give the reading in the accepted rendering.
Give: 6400 rpm
